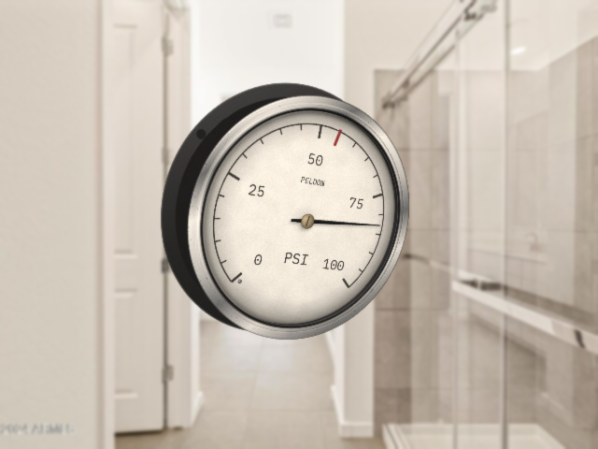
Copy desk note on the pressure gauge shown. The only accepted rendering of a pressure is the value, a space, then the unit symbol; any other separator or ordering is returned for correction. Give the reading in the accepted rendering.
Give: 82.5 psi
